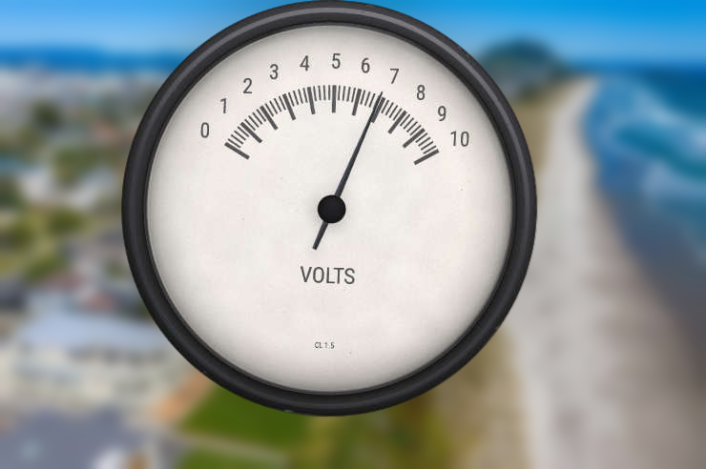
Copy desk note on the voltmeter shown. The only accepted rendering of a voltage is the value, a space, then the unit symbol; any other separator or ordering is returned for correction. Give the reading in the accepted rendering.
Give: 6.8 V
